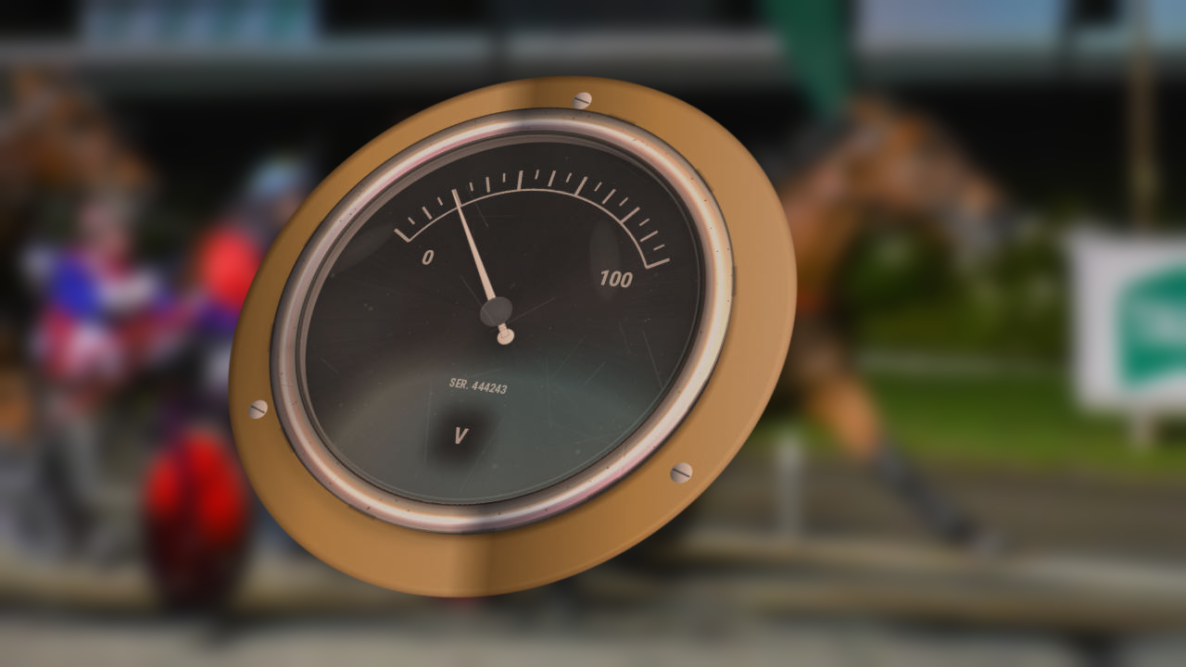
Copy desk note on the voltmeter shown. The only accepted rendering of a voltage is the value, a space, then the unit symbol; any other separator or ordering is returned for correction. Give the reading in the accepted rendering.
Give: 20 V
